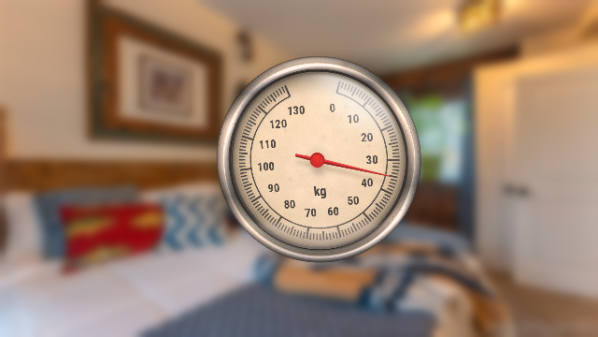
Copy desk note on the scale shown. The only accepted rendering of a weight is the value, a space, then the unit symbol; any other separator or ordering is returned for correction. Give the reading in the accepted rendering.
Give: 35 kg
